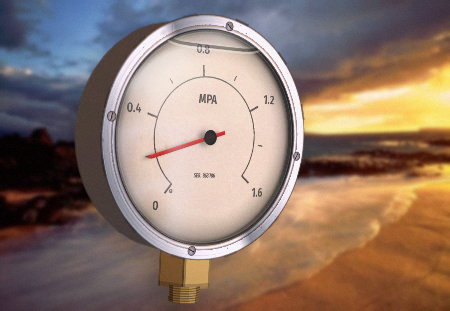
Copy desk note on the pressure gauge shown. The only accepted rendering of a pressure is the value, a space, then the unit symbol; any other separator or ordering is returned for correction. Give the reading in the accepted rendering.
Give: 0.2 MPa
